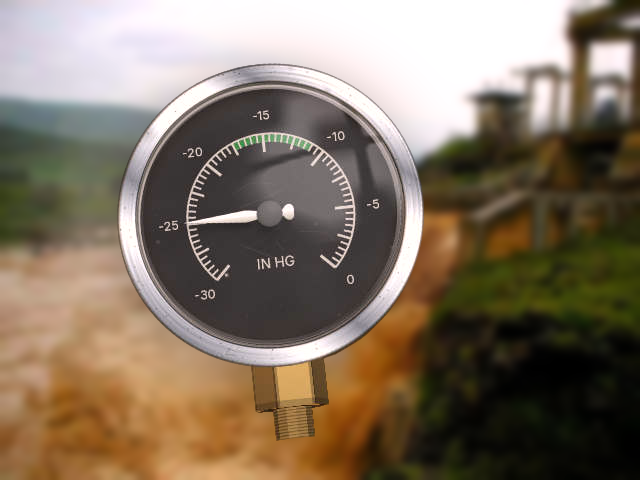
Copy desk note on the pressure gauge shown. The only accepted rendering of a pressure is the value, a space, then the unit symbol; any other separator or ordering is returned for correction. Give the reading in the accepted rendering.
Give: -25 inHg
